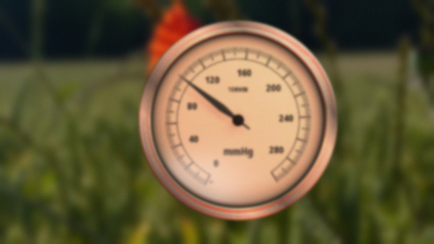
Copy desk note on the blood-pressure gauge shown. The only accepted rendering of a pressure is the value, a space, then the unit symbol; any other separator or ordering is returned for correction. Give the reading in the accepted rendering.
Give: 100 mmHg
